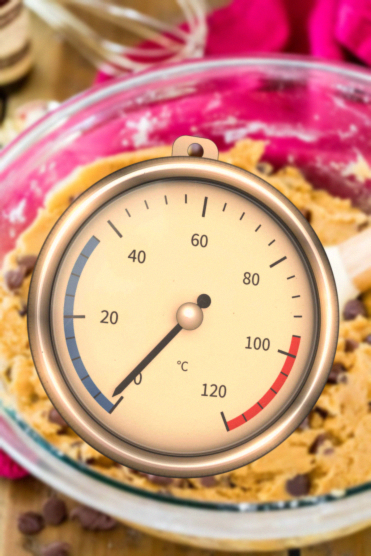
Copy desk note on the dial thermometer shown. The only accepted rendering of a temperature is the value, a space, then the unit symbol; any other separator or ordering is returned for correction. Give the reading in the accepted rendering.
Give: 2 °C
